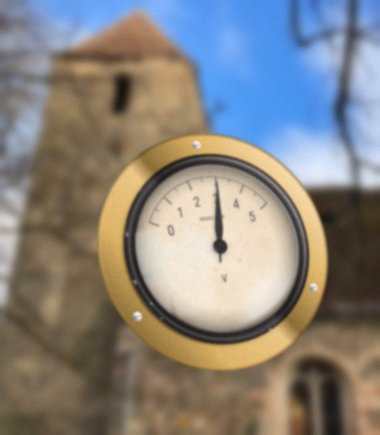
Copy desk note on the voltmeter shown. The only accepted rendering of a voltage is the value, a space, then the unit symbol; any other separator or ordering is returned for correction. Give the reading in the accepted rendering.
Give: 3 V
